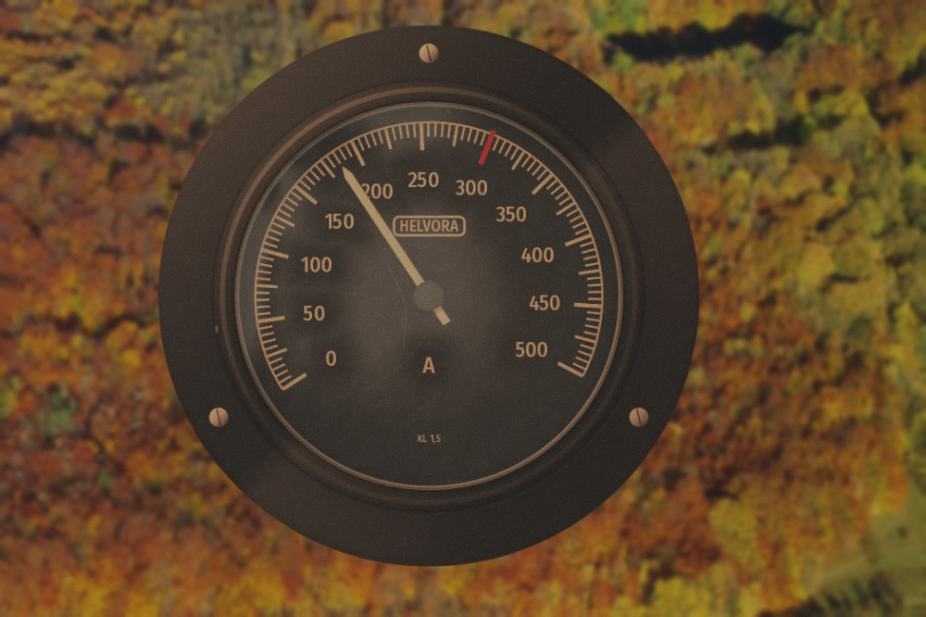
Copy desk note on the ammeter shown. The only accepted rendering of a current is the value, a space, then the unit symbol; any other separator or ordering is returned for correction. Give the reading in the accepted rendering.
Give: 185 A
